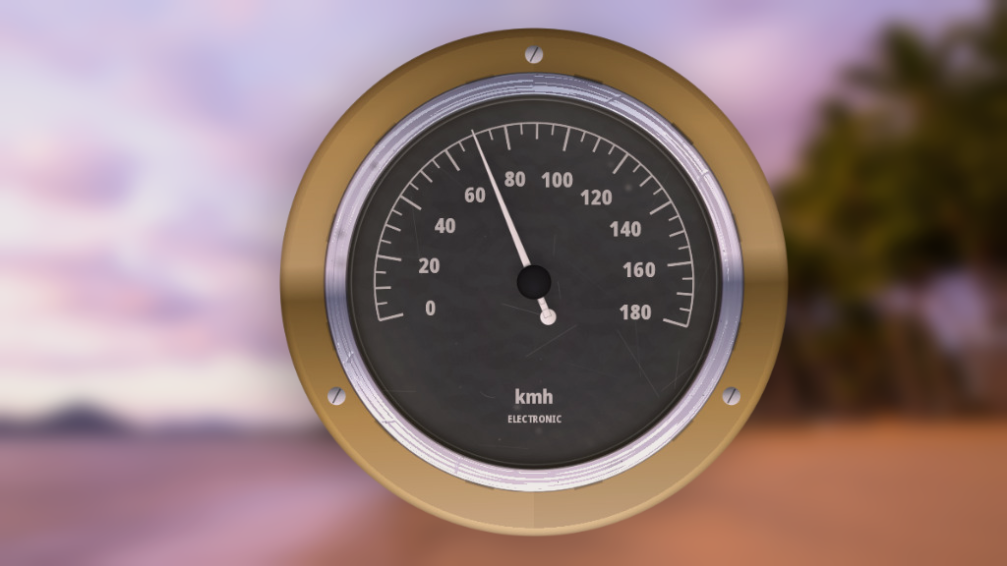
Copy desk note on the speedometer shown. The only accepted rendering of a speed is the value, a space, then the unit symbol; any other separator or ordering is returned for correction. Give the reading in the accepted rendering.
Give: 70 km/h
